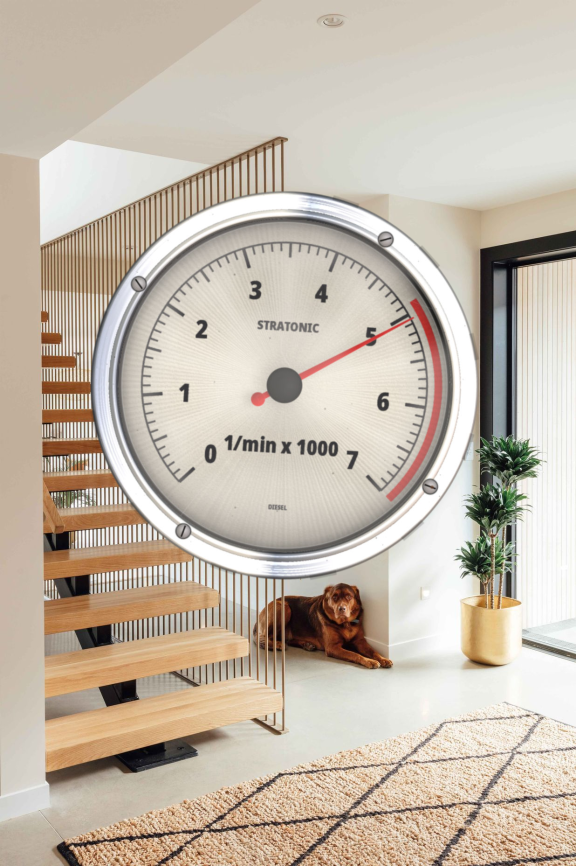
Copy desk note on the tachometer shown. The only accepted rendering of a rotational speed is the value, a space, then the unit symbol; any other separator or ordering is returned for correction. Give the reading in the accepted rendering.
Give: 5050 rpm
